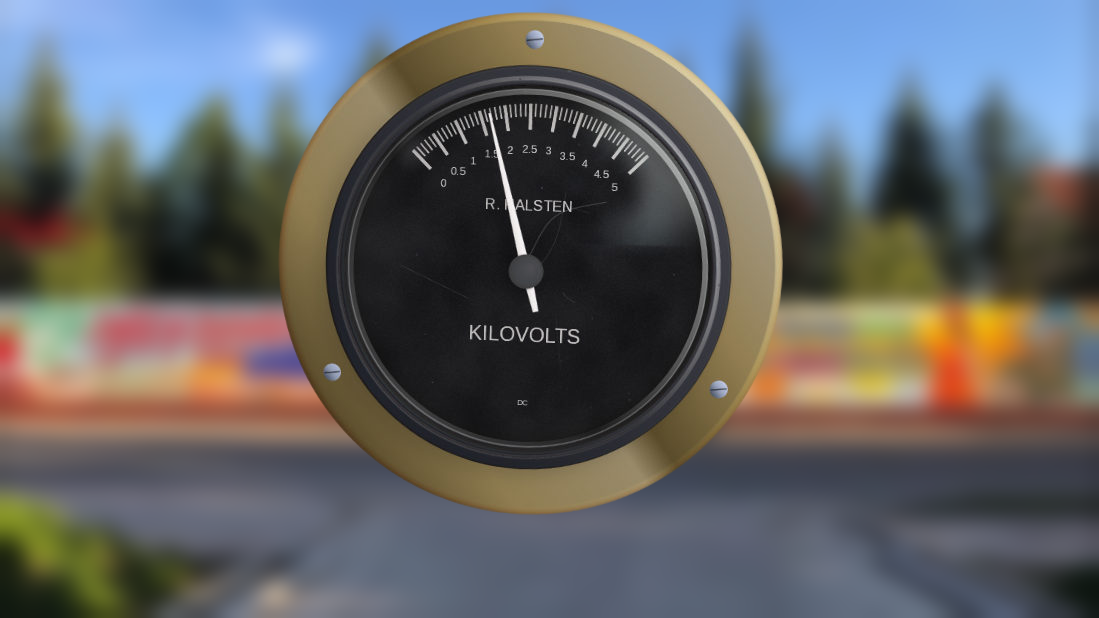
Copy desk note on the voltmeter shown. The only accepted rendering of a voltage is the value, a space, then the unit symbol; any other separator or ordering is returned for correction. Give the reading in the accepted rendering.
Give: 1.7 kV
